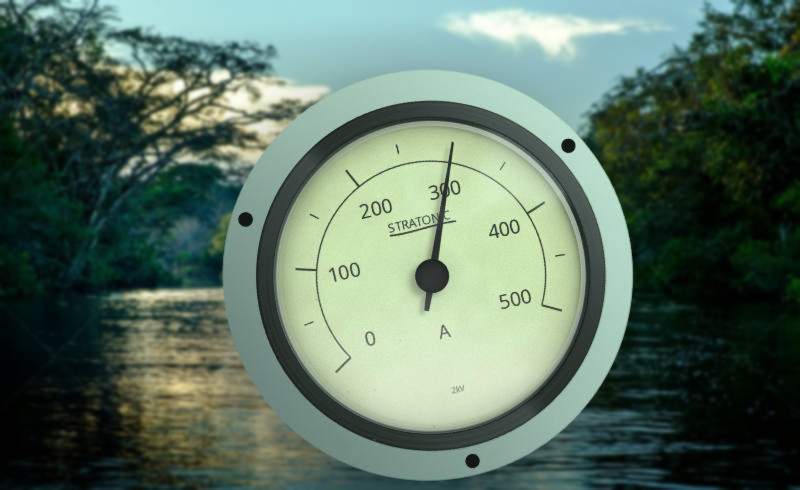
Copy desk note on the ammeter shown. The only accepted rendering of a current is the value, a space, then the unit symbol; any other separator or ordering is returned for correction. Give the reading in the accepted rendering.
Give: 300 A
